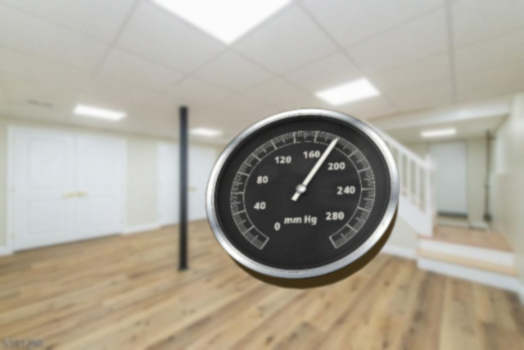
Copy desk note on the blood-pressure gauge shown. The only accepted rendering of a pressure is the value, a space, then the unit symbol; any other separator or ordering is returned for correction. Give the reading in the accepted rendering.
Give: 180 mmHg
